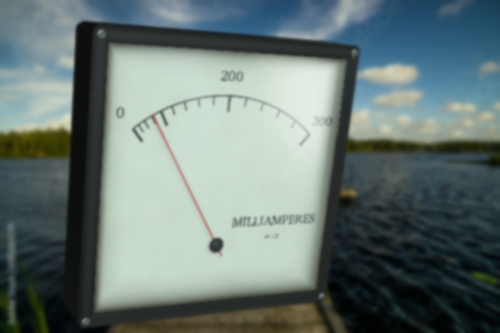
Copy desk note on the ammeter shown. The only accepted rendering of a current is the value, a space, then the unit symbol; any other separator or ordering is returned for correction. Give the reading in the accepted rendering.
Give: 80 mA
